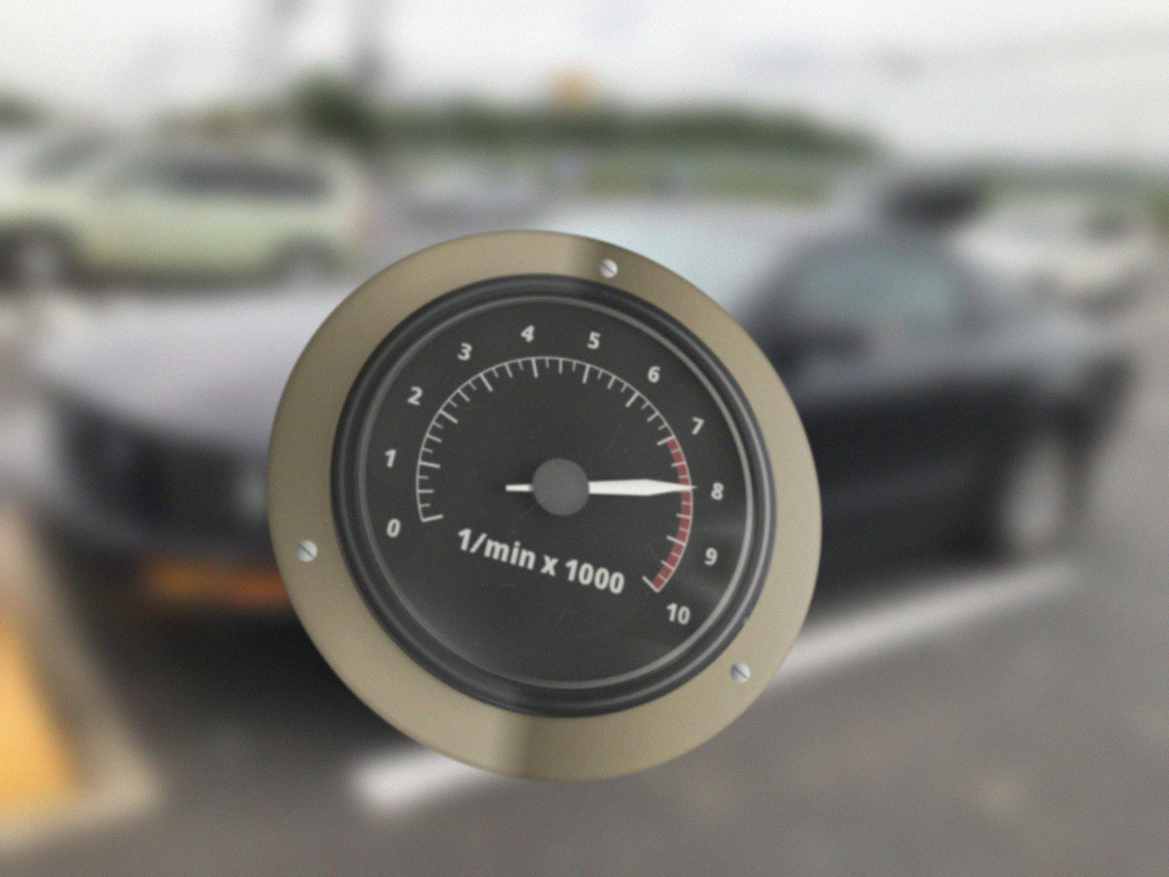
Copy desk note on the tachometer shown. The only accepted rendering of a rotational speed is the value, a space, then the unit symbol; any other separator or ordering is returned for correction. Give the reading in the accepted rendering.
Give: 8000 rpm
